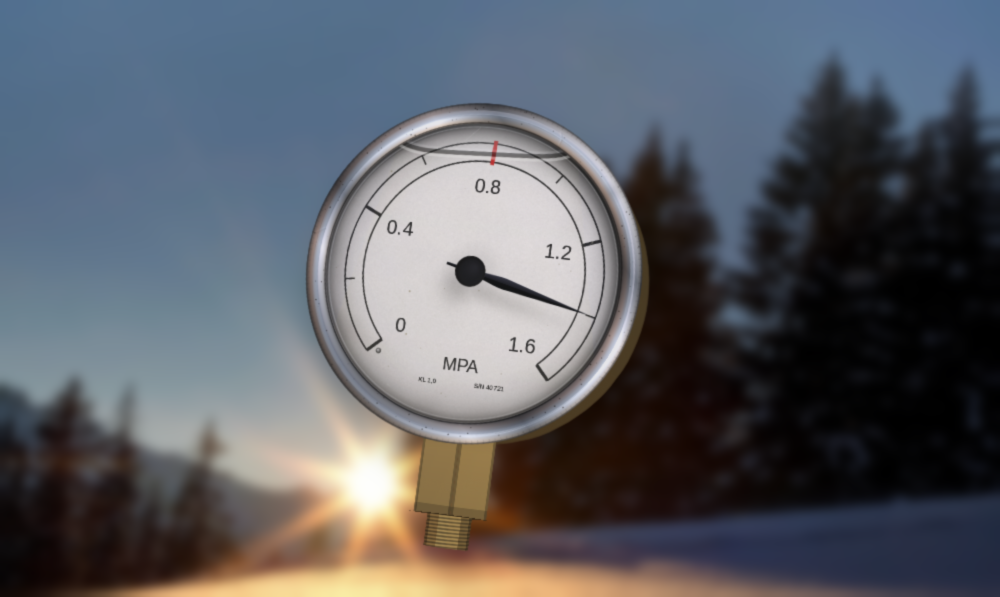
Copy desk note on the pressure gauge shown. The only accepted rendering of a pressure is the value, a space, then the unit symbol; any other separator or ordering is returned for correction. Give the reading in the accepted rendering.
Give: 1.4 MPa
